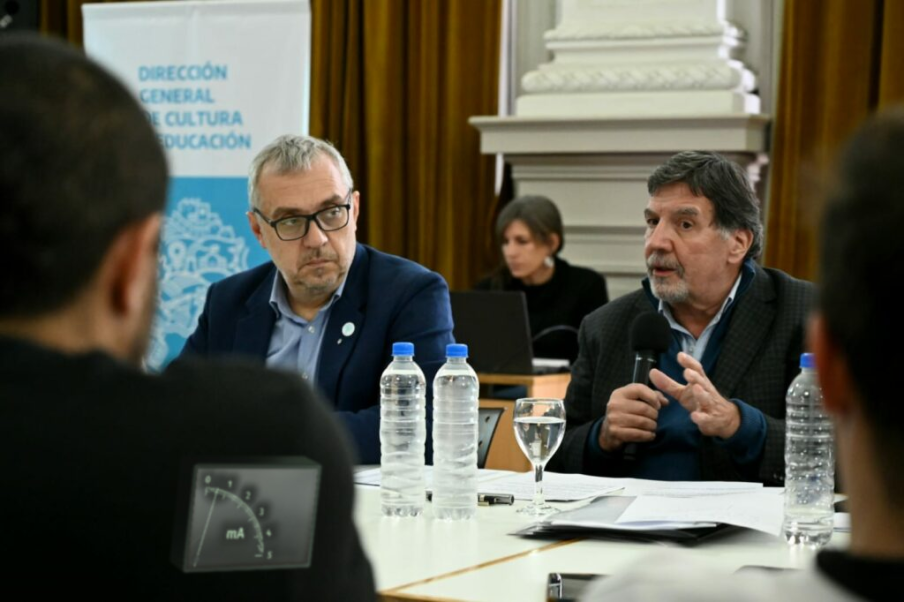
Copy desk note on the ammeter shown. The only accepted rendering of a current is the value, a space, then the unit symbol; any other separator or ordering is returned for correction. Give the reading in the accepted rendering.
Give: 0.5 mA
